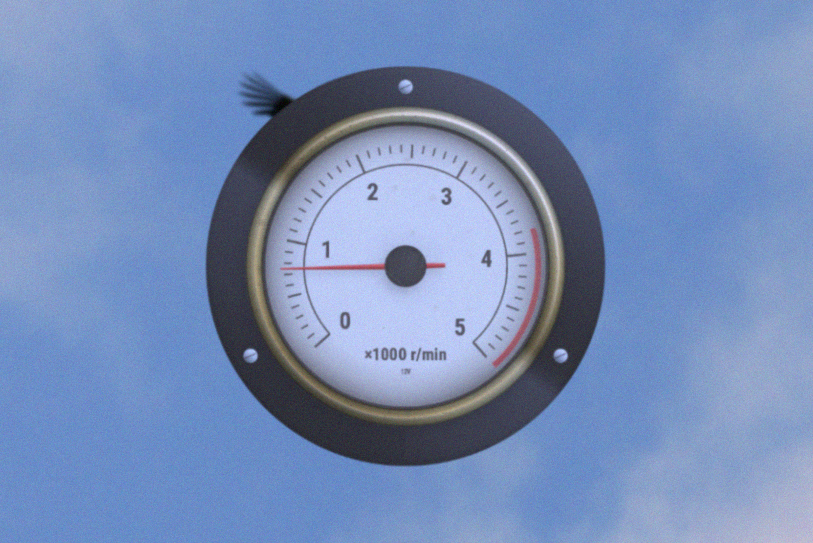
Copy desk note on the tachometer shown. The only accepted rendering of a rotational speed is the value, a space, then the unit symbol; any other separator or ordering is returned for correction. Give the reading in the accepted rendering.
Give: 750 rpm
